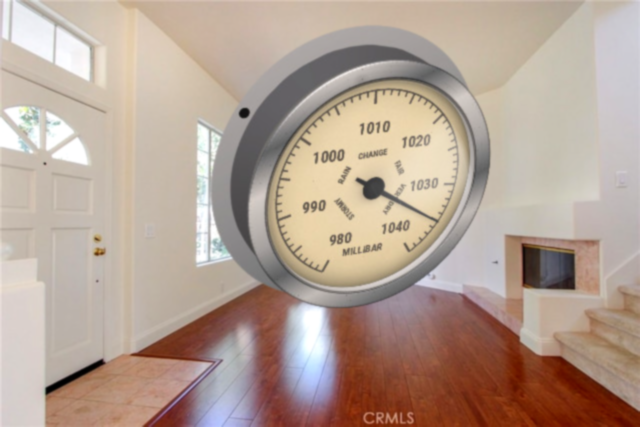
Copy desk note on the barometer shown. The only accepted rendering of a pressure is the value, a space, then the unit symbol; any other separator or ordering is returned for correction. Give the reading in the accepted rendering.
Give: 1035 mbar
